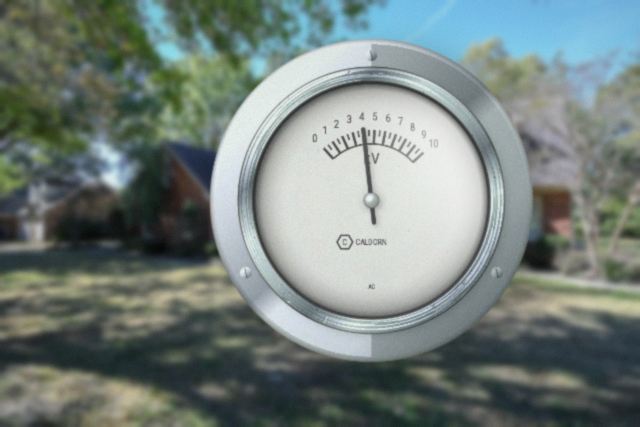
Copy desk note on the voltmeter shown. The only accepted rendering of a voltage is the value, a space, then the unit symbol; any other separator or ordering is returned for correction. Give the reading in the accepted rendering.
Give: 4 kV
